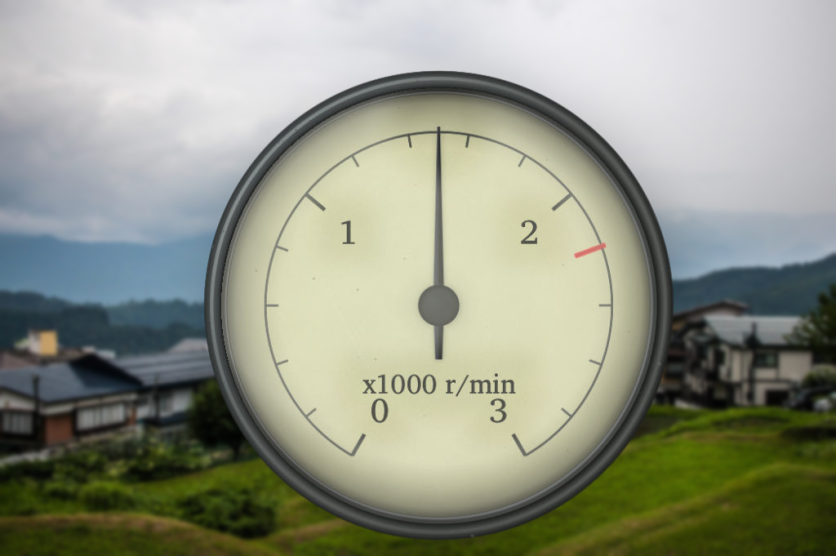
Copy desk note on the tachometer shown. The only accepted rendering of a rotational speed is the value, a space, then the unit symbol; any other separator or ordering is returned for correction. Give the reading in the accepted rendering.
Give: 1500 rpm
